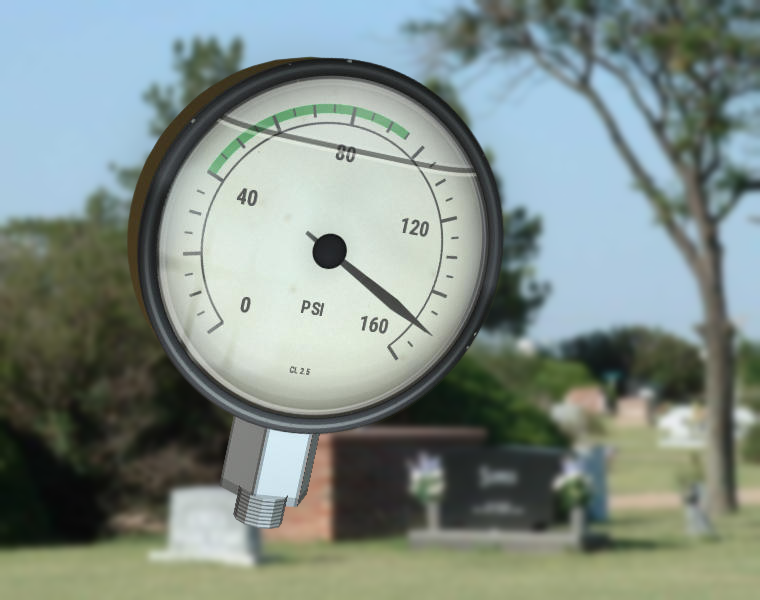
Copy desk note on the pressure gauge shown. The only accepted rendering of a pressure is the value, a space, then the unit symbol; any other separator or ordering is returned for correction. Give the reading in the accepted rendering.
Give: 150 psi
